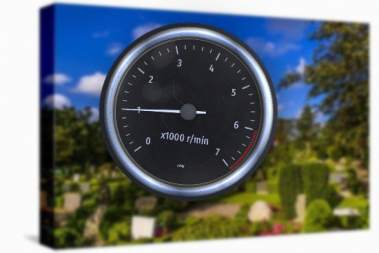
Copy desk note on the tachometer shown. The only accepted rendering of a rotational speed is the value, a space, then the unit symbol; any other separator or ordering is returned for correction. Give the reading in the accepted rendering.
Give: 1000 rpm
